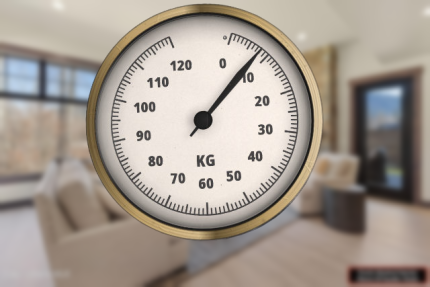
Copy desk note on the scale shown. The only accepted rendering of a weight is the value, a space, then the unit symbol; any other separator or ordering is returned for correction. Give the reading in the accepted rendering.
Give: 8 kg
